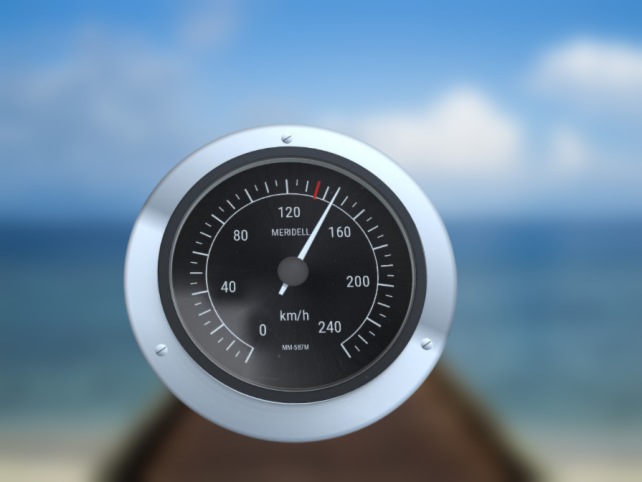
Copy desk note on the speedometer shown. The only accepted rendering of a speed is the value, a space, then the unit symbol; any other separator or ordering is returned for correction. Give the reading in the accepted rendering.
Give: 145 km/h
